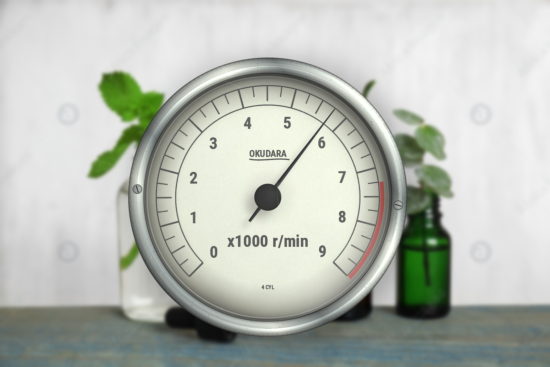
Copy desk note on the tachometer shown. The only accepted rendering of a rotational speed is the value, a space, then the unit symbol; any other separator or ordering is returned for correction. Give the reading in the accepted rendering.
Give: 5750 rpm
